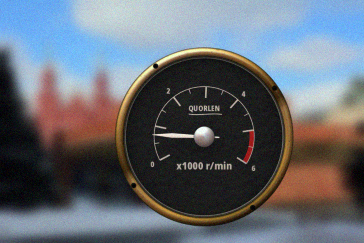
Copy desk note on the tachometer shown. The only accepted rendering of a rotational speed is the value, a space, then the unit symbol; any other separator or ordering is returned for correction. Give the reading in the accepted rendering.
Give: 750 rpm
